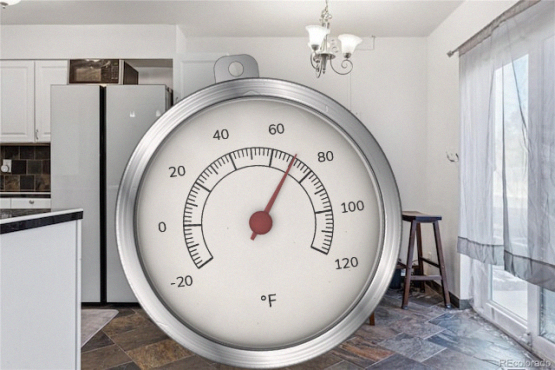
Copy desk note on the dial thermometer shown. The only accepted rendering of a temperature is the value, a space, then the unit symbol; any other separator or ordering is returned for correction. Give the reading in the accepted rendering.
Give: 70 °F
